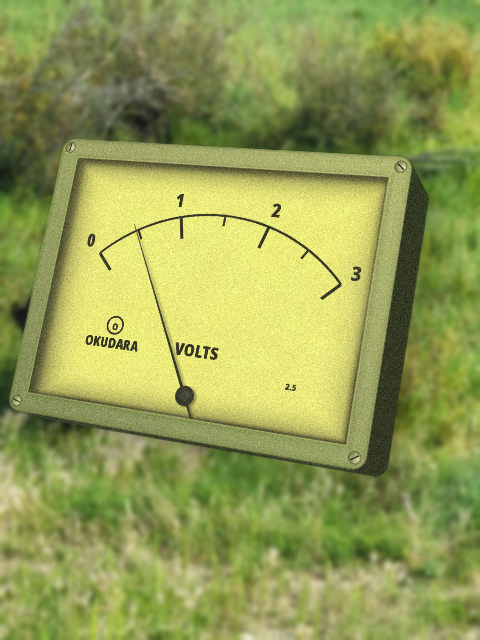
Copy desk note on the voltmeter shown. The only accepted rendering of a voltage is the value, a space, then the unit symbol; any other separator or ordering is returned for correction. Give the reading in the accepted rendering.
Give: 0.5 V
